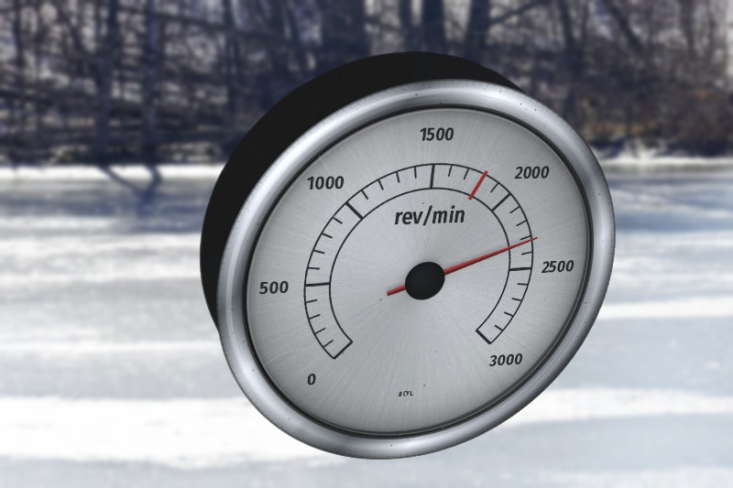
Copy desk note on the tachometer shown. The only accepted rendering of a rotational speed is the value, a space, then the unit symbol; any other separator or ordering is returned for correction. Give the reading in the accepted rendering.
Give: 2300 rpm
